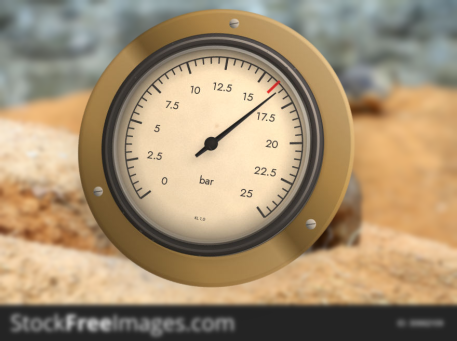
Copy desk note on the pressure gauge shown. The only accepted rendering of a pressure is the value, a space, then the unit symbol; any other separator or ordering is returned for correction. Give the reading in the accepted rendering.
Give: 16.5 bar
